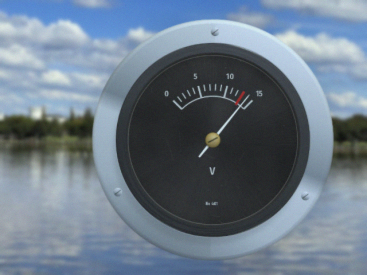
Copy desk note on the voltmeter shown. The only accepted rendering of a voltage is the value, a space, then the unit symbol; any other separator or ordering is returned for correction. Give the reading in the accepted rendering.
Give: 14 V
